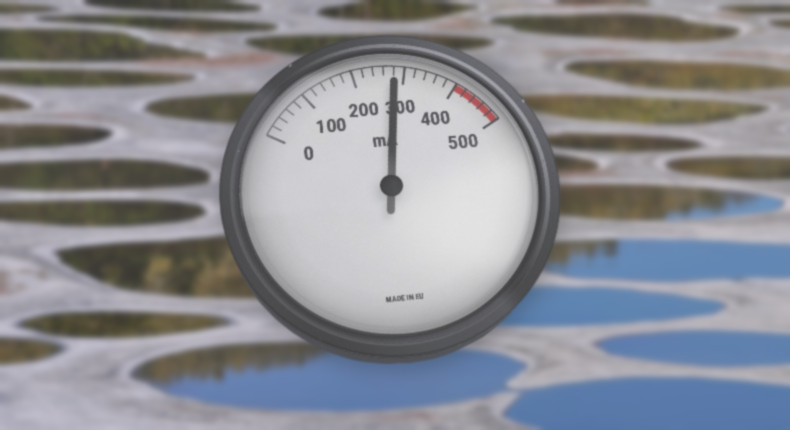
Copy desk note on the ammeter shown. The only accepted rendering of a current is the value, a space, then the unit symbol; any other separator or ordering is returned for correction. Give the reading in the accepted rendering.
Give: 280 mA
